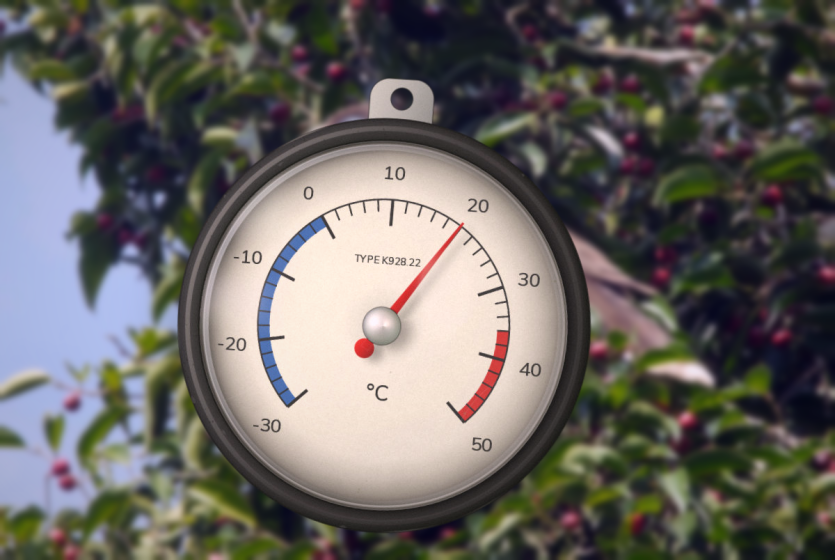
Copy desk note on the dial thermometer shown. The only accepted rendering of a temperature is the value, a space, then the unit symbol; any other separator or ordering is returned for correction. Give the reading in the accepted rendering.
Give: 20 °C
